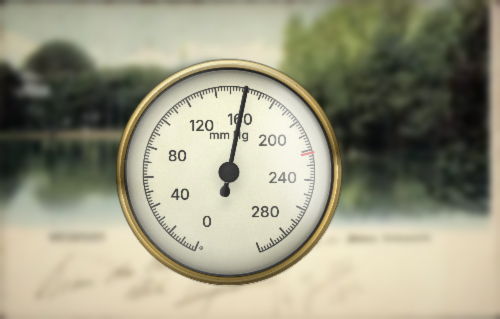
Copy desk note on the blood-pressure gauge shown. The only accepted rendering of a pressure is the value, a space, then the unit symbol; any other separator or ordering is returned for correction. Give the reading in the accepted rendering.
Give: 160 mmHg
